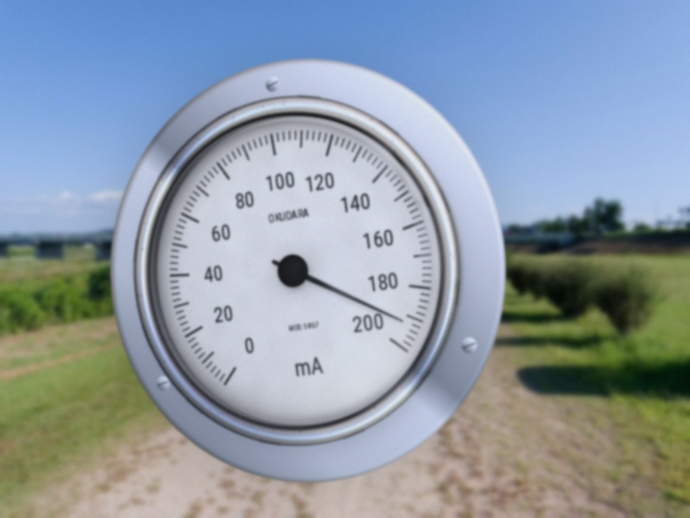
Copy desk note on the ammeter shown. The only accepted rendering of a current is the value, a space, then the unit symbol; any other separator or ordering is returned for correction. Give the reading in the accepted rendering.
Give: 192 mA
